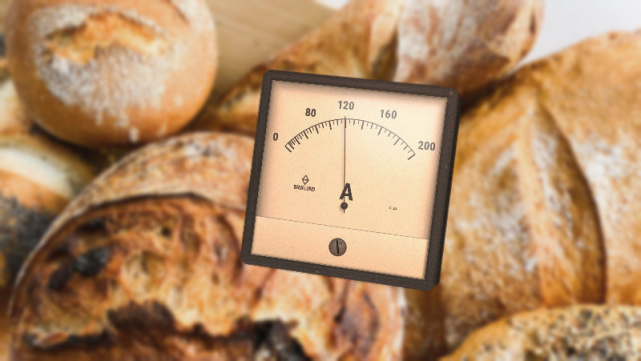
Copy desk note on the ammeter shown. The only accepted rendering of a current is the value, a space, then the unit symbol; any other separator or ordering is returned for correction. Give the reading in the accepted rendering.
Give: 120 A
